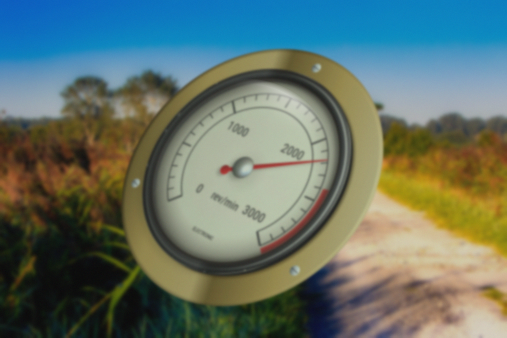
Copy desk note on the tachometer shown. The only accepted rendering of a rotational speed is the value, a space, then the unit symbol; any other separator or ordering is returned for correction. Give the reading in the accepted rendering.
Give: 2200 rpm
